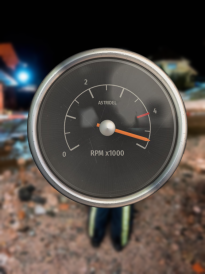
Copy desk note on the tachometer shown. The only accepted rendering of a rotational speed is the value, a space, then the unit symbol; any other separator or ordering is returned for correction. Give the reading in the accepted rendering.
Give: 4750 rpm
